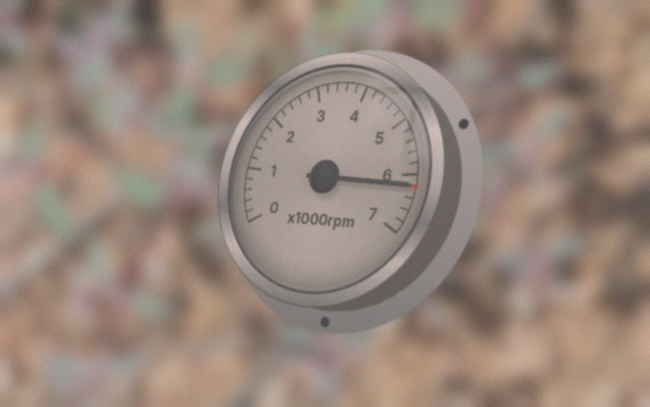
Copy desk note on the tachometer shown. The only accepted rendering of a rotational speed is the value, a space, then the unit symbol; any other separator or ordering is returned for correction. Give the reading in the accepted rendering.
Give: 6200 rpm
